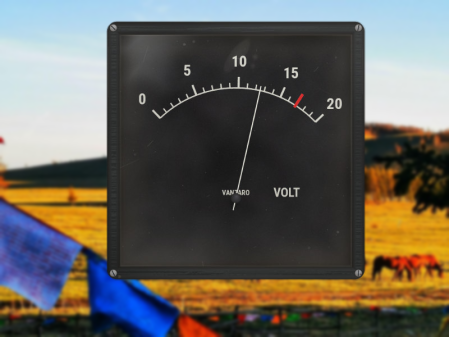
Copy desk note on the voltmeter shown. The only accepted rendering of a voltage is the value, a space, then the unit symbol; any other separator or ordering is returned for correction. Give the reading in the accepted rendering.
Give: 12.5 V
